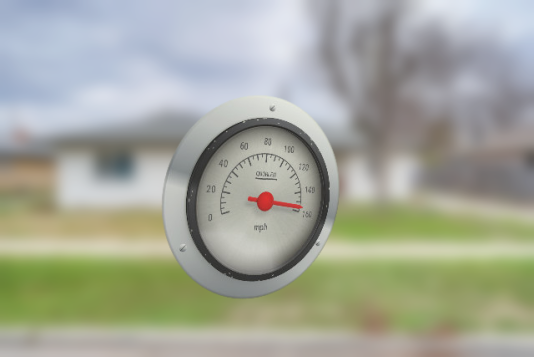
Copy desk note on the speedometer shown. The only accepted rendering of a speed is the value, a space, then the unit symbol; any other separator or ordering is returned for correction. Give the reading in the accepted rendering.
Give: 155 mph
